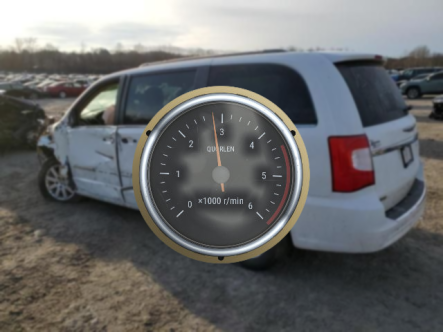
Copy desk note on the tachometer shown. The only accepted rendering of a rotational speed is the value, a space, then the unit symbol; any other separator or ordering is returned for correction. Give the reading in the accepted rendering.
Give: 2800 rpm
